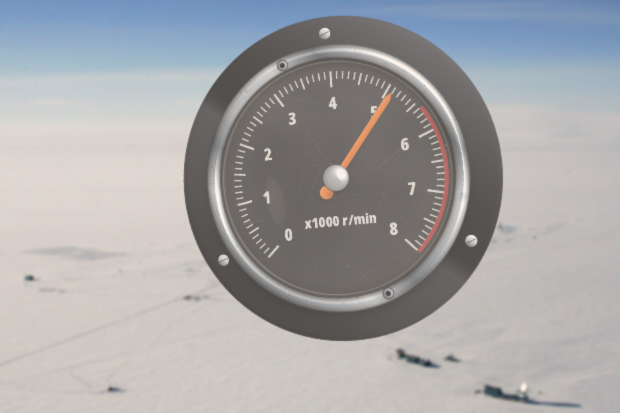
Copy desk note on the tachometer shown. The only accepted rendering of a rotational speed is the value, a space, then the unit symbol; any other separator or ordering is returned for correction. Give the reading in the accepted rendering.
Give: 5100 rpm
